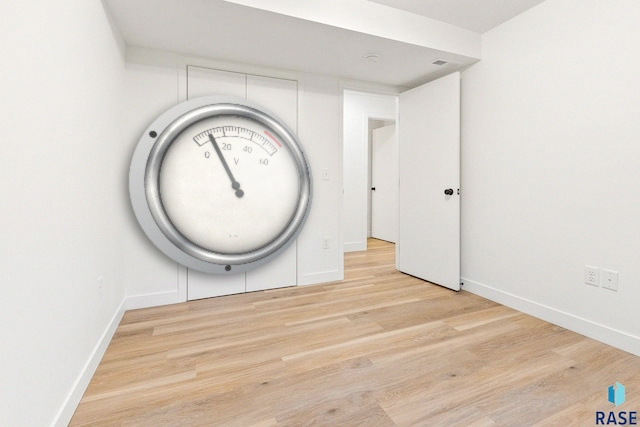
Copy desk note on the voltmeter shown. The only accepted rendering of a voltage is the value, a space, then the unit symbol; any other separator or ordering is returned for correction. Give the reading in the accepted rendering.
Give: 10 V
